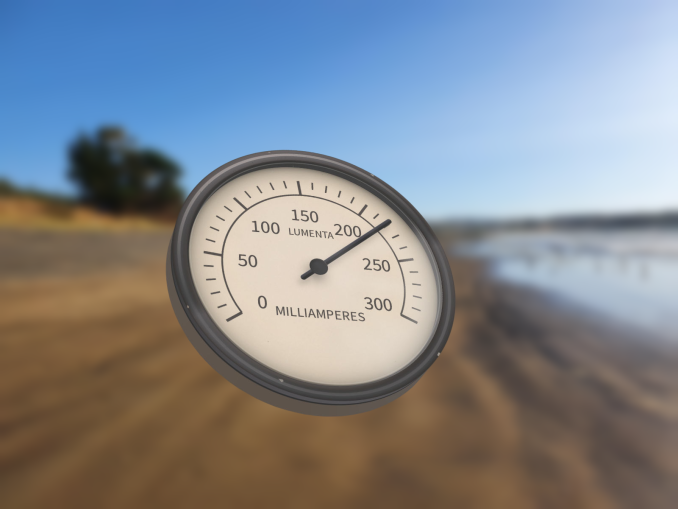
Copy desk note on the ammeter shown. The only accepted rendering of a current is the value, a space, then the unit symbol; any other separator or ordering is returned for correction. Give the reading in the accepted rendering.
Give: 220 mA
